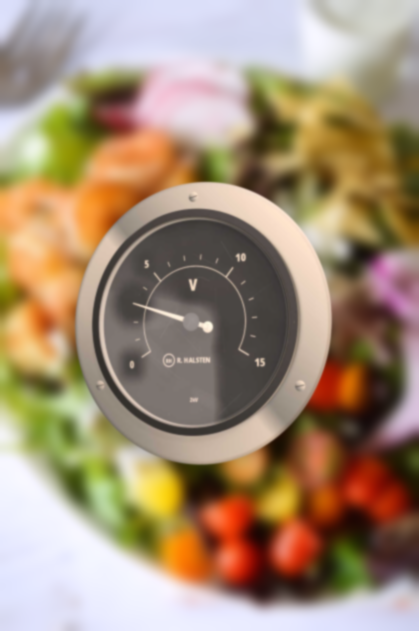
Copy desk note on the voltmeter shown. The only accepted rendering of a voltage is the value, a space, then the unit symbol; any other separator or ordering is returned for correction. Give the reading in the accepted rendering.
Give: 3 V
